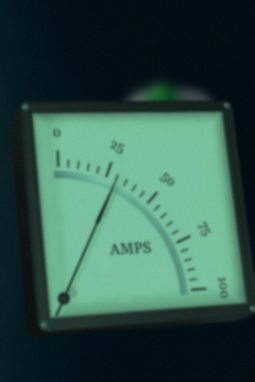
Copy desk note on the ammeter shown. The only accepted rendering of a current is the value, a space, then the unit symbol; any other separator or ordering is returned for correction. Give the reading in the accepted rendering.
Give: 30 A
